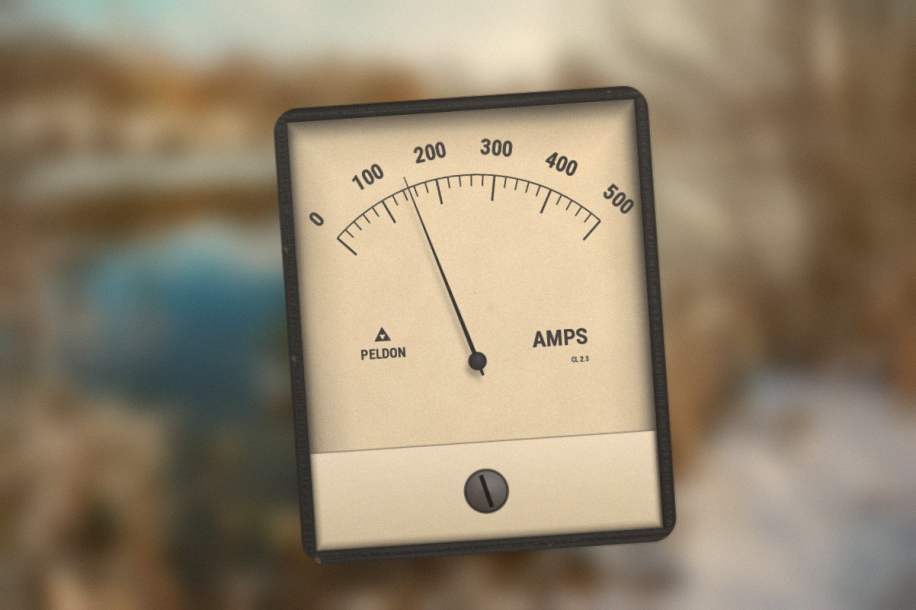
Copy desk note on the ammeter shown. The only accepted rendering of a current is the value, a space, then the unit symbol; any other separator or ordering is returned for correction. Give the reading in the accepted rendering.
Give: 150 A
